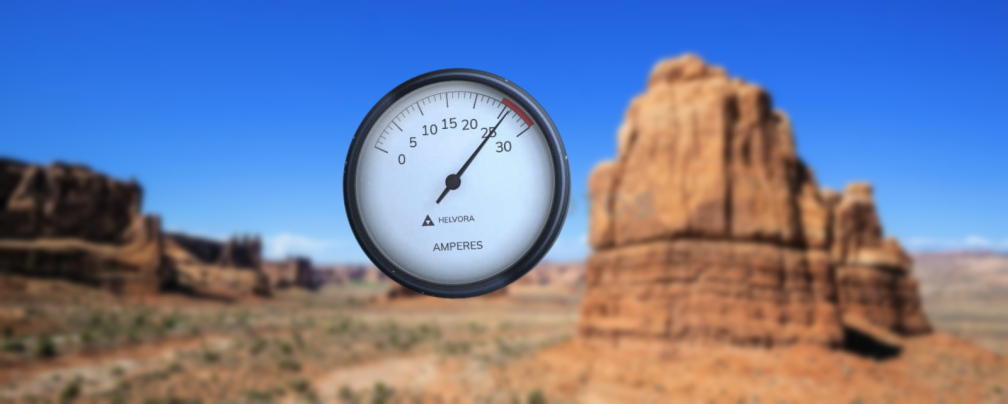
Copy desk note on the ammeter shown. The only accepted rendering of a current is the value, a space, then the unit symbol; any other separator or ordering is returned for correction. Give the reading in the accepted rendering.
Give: 26 A
